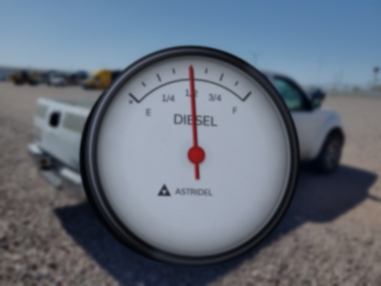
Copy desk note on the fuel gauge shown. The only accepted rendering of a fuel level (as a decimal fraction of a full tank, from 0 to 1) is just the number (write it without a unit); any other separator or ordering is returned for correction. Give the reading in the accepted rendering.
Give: 0.5
